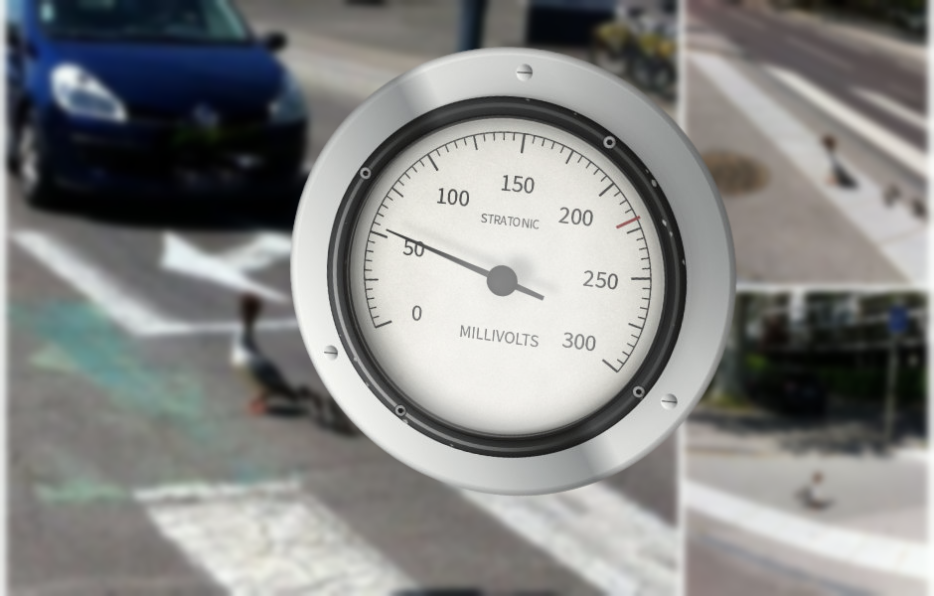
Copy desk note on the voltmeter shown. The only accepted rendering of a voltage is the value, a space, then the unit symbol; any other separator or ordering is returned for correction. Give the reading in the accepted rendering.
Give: 55 mV
